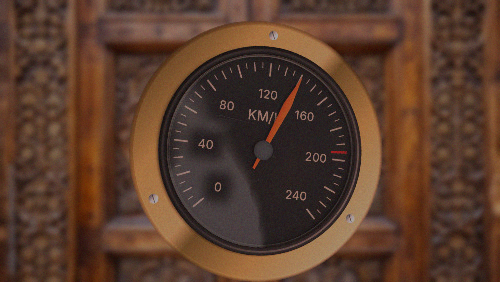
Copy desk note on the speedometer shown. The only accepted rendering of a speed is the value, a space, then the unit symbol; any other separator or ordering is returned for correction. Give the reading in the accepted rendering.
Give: 140 km/h
